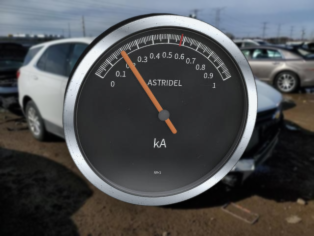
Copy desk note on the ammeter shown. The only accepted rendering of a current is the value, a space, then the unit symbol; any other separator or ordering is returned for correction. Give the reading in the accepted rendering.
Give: 0.2 kA
